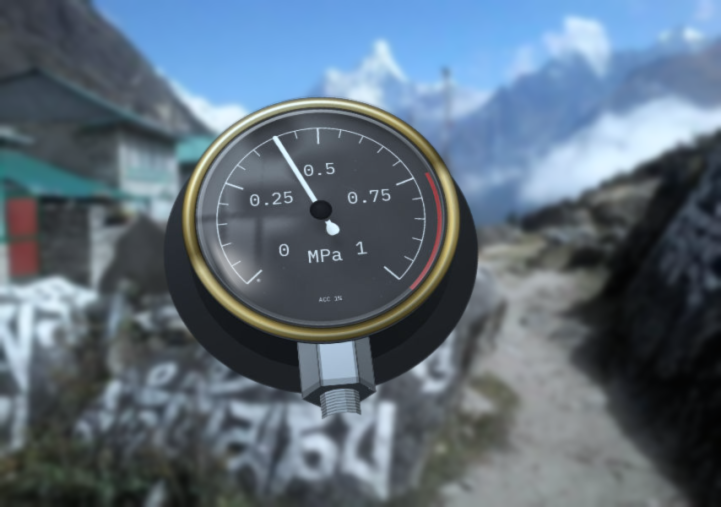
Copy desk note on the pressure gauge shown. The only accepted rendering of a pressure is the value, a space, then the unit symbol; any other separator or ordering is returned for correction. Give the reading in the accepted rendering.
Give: 0.4 MPa
